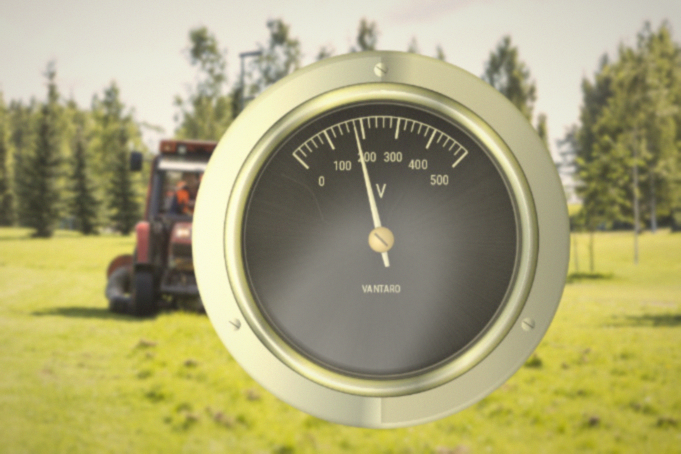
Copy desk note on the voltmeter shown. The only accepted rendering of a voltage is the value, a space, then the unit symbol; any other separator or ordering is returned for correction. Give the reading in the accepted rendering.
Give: 180 V
